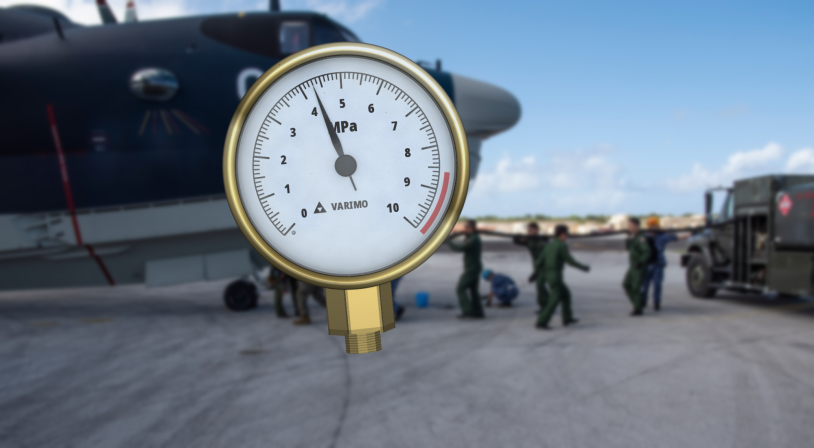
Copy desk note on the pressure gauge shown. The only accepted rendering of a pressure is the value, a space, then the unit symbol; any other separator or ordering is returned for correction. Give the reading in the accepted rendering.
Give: 4.3 MPa
